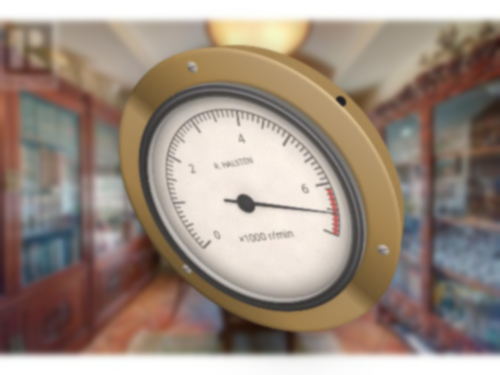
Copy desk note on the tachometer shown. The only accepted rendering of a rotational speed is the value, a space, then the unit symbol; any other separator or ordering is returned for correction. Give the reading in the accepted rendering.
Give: 6500 rpm
